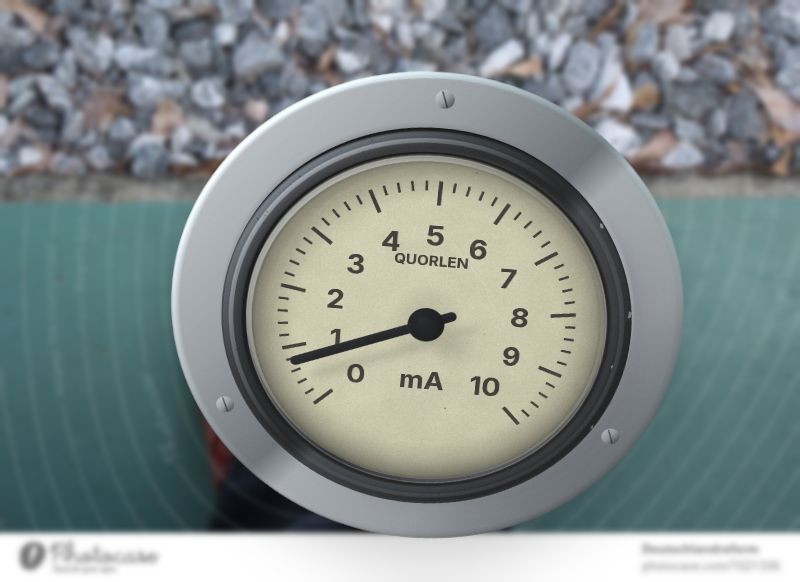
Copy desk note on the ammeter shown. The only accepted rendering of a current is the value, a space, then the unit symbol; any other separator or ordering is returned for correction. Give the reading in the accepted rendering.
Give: 0.8 mA
